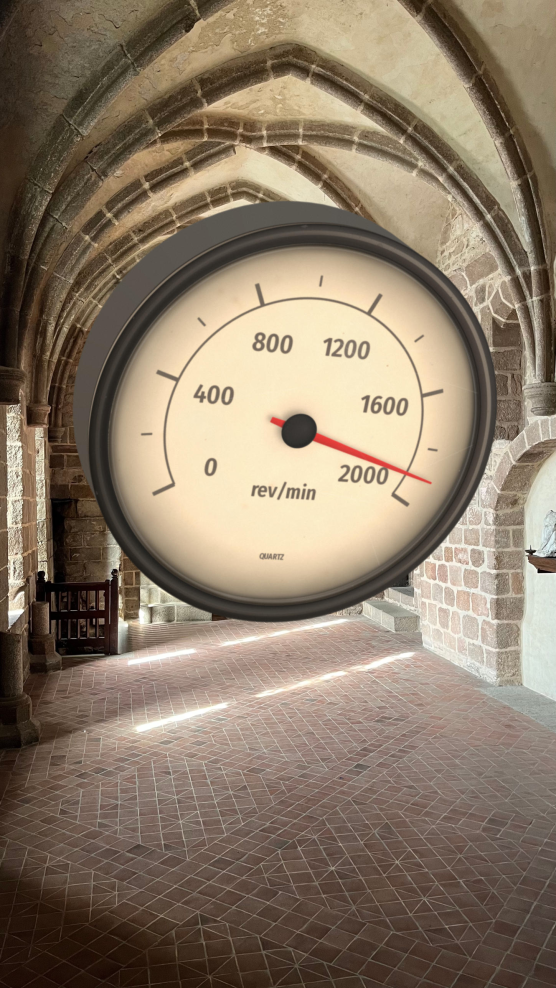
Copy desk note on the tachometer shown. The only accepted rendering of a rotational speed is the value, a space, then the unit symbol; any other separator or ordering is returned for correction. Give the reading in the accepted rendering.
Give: 1900 rpm
